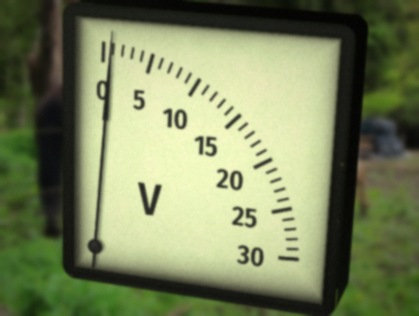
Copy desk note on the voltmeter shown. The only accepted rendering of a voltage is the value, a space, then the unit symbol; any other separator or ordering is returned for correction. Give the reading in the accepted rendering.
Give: 1 V
